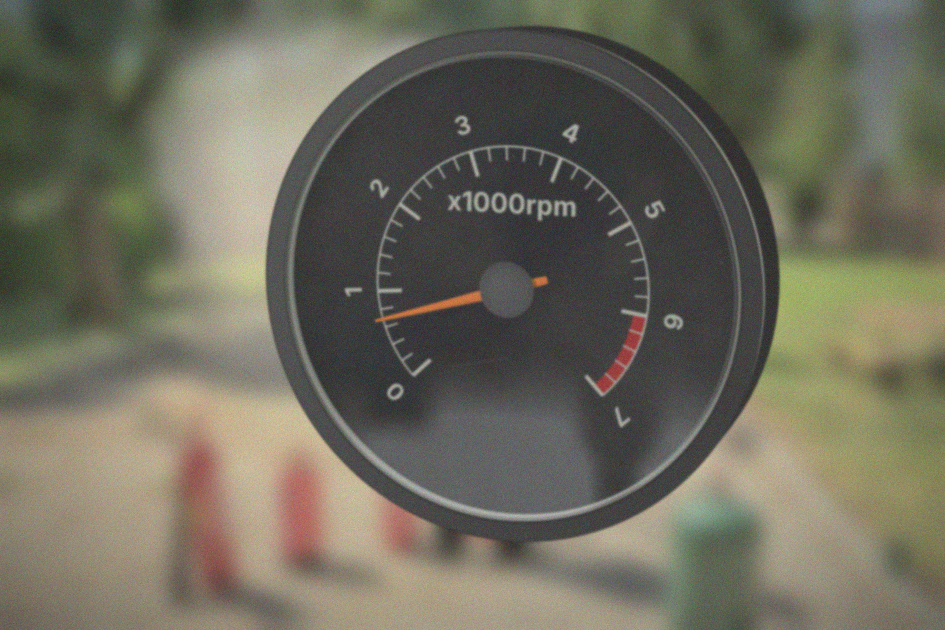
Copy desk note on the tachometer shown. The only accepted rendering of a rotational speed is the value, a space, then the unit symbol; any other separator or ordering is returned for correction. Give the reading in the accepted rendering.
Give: 700 rpm
